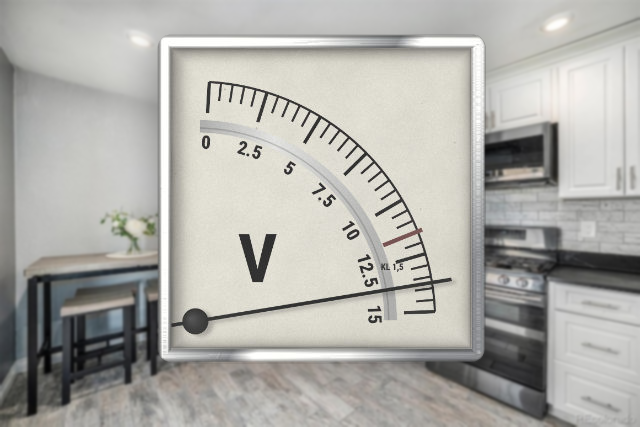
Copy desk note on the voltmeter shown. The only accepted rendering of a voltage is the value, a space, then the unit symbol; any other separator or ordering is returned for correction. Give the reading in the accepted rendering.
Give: 13.75 V
